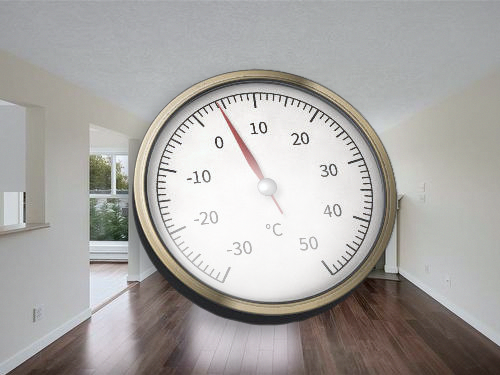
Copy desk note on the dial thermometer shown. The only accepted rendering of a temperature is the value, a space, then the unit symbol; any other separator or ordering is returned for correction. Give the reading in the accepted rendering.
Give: 4 °C
